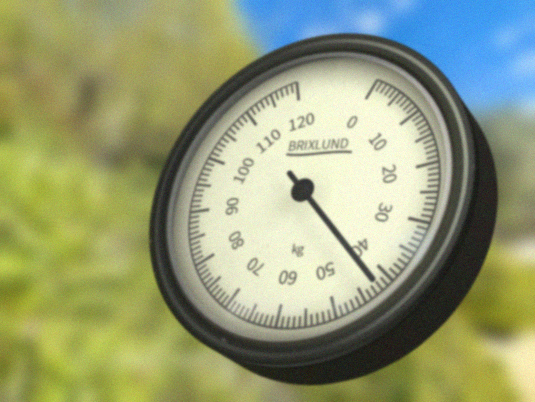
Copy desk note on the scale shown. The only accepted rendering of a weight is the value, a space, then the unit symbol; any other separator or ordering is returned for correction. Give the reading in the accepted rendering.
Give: 42 kg
